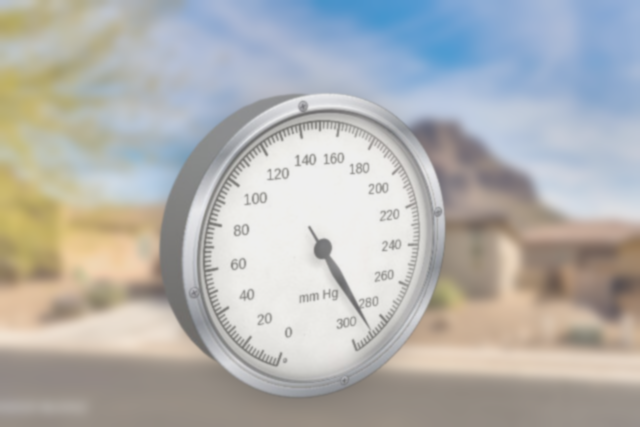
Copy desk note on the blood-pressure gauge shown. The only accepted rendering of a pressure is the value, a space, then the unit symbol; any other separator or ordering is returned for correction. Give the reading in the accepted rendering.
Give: 290 mmHg
